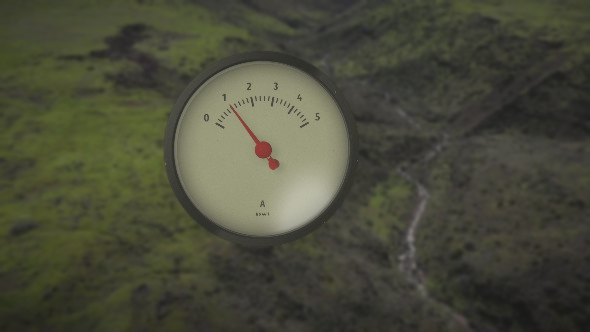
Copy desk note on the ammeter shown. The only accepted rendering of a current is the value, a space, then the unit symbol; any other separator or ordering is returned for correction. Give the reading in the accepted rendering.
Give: 1 A
